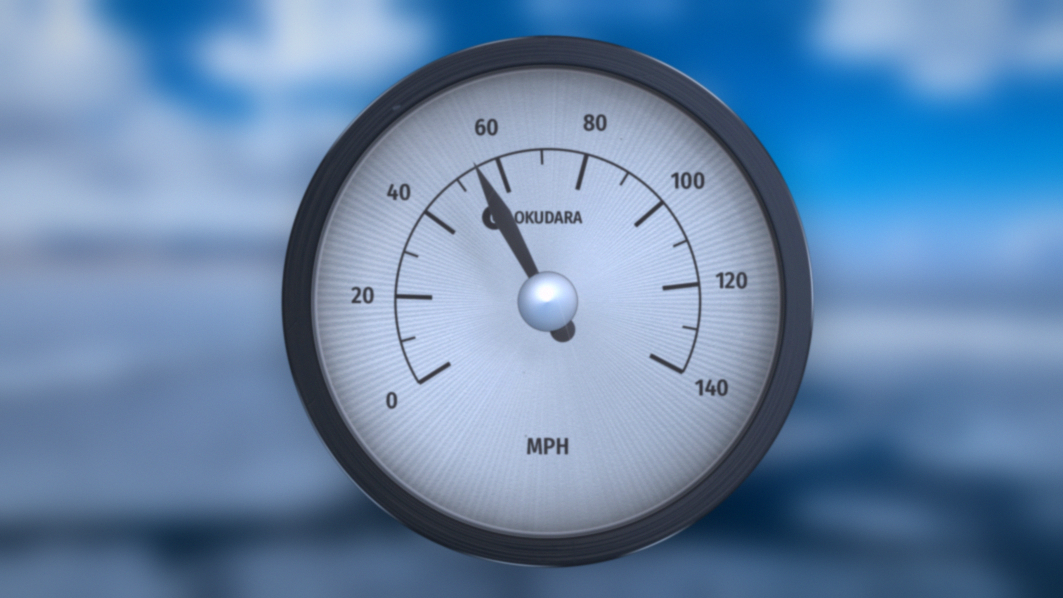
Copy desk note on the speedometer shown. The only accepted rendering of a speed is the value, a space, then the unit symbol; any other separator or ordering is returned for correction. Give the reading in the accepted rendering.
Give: 55 mph
